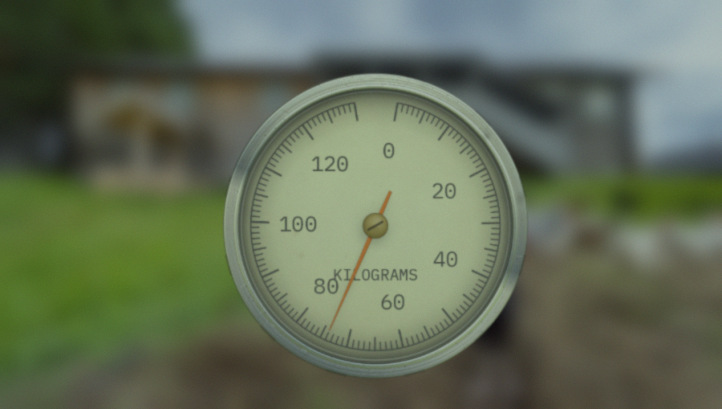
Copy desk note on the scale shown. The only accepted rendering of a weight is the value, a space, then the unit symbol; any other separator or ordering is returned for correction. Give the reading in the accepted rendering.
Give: 74 kg
